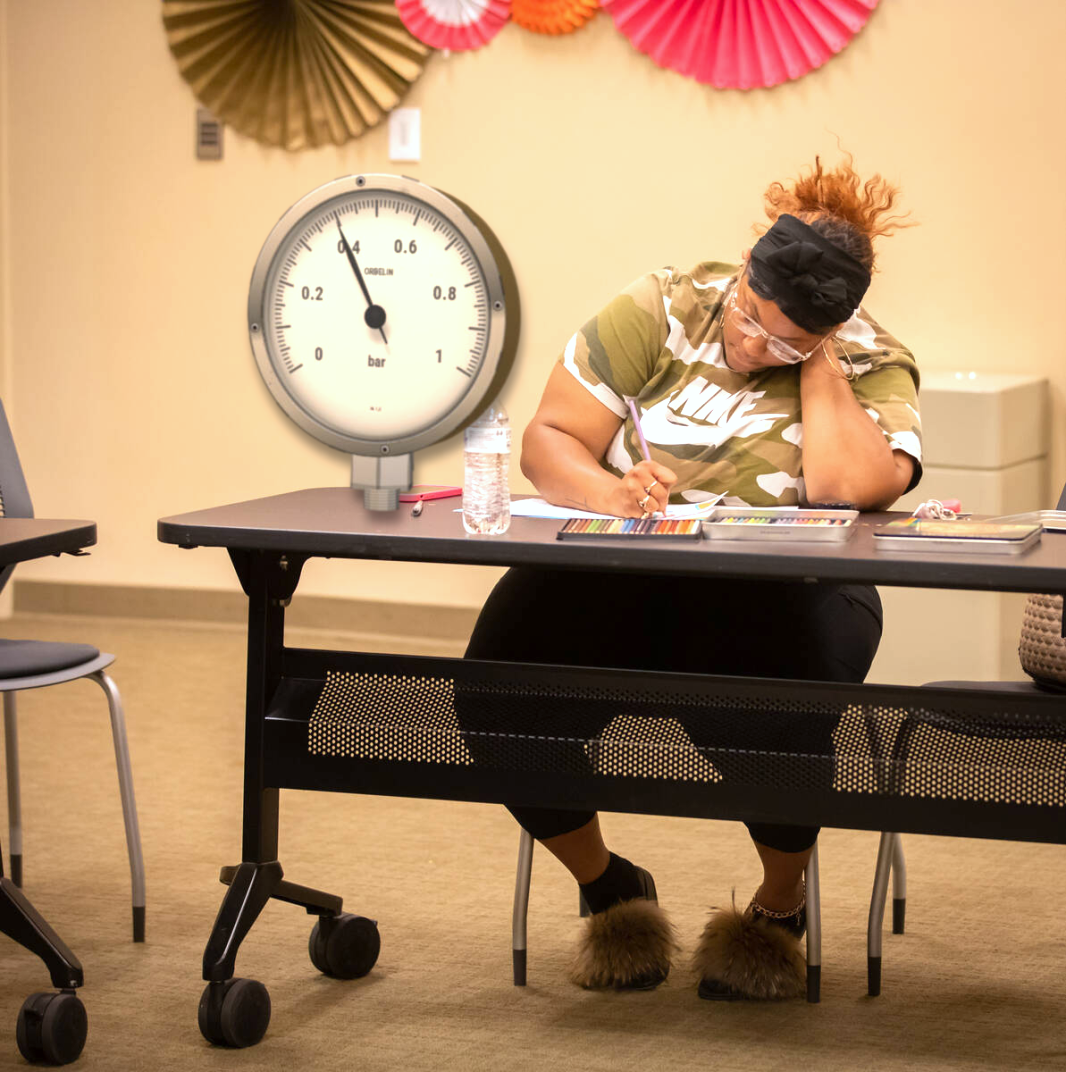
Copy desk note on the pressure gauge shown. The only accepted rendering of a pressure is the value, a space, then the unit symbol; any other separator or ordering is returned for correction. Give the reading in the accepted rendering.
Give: 0.4 bar
